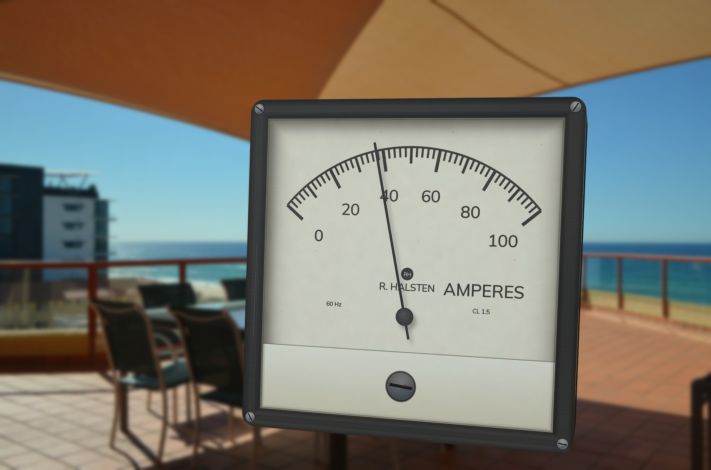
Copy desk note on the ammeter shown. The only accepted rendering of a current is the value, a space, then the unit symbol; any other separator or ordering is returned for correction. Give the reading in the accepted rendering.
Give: 38 A
